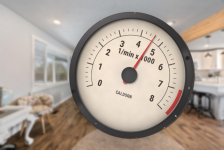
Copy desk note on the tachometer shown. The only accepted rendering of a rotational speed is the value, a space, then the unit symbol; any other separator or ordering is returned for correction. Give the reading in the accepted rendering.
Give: 4600 rpm
